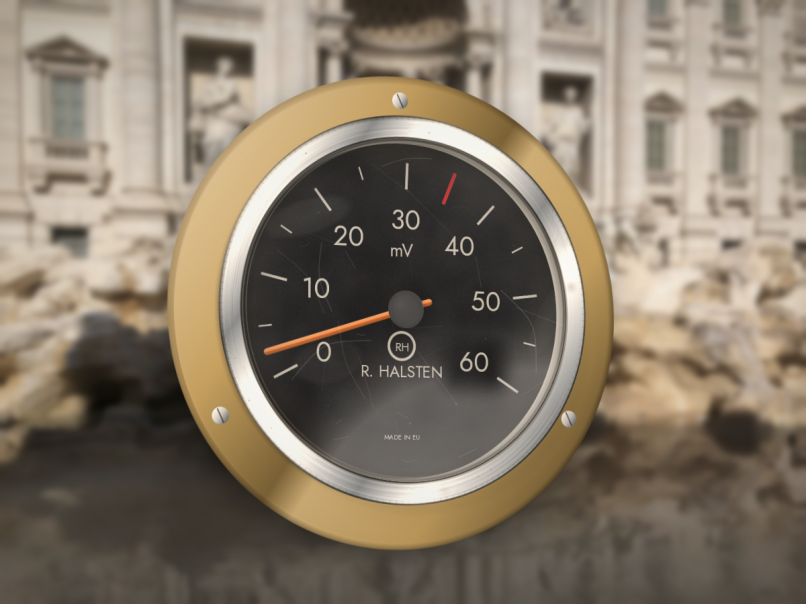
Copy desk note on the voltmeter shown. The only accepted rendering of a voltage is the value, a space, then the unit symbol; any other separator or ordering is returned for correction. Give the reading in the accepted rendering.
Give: 2.5 mV
